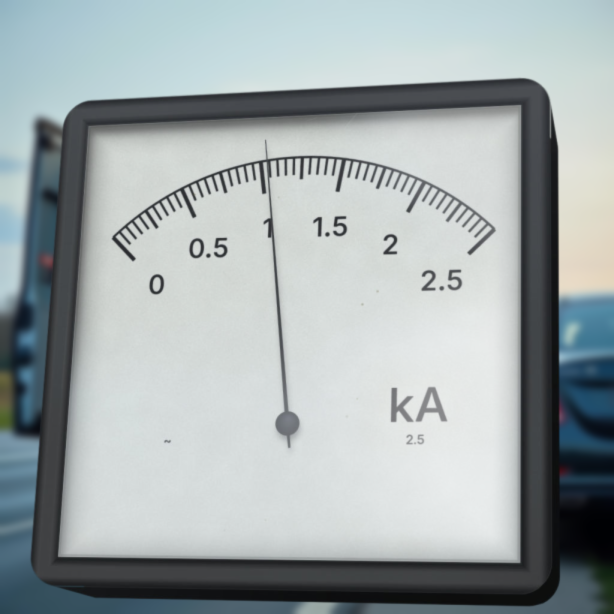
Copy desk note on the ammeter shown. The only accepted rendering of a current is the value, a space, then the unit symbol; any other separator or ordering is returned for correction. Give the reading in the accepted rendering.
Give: 1.05 kA
